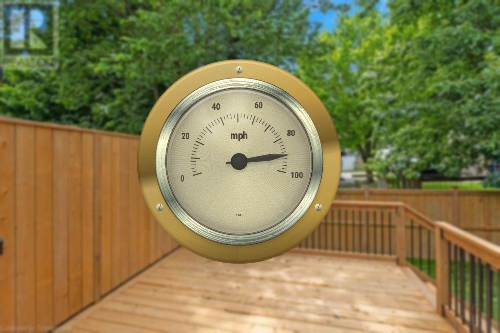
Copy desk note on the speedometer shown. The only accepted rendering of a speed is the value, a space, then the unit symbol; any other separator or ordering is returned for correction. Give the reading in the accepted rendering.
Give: 90 mph
